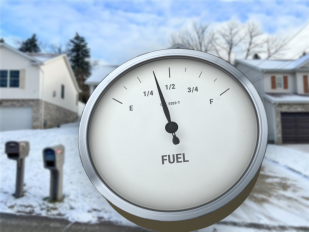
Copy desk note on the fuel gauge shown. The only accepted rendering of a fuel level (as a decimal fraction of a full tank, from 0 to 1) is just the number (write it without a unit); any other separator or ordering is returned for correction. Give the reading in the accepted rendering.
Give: 0.375
